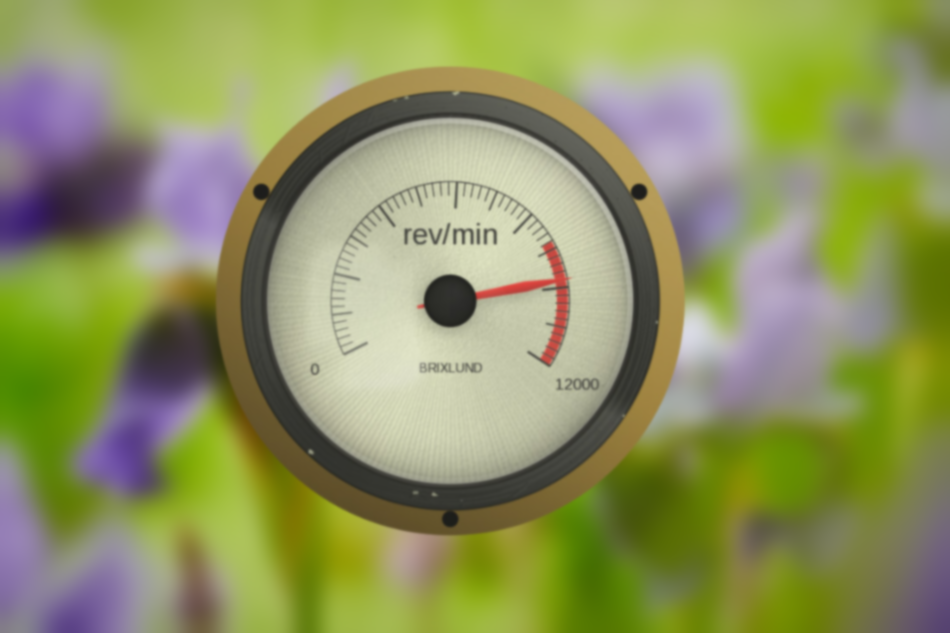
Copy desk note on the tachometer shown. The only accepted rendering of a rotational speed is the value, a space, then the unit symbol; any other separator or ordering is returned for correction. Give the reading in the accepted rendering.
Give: 9800 rpm
